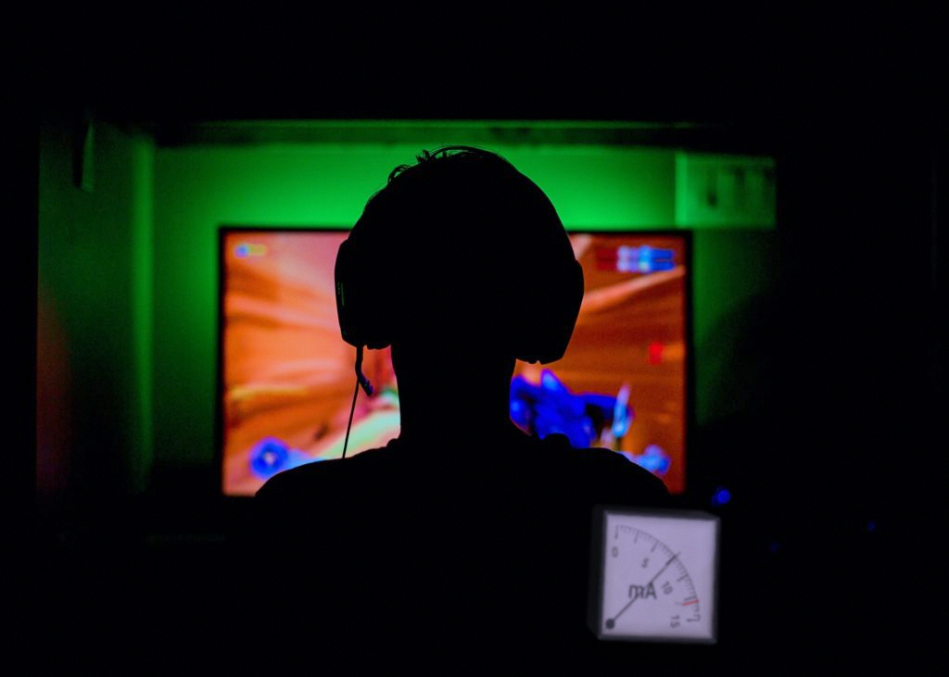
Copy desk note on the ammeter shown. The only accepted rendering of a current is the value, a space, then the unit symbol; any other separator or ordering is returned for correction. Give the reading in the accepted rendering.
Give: 7.5 mA
